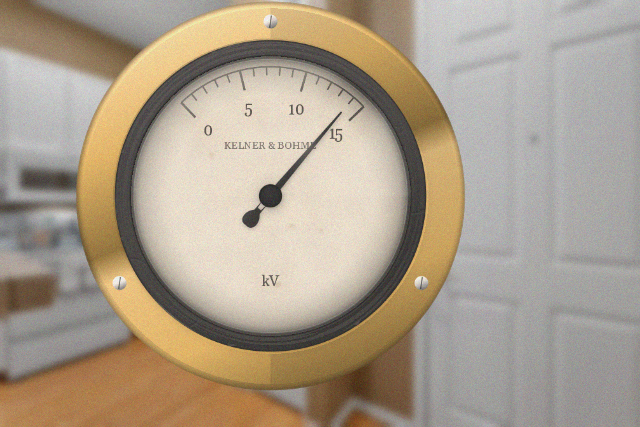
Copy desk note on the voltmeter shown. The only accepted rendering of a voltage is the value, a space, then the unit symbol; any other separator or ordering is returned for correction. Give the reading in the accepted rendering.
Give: 14 kV
